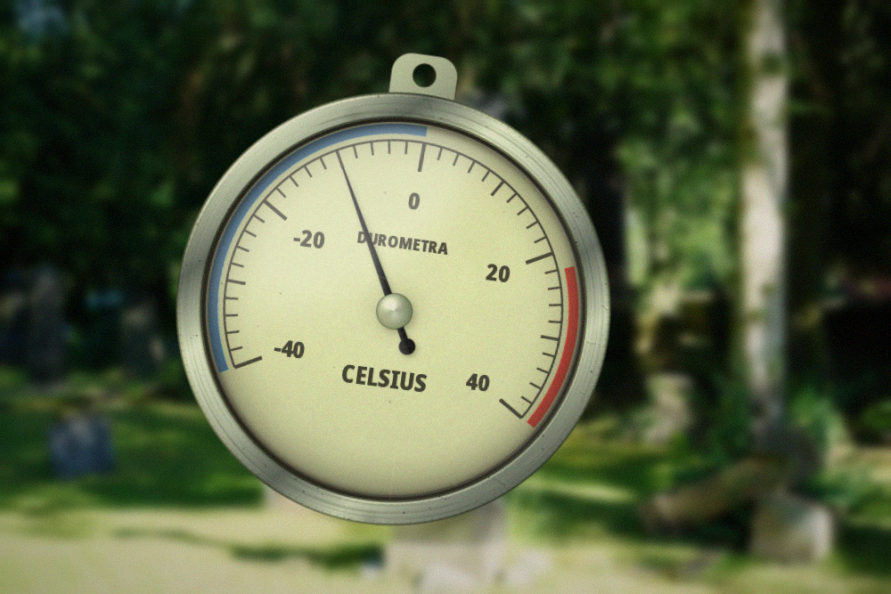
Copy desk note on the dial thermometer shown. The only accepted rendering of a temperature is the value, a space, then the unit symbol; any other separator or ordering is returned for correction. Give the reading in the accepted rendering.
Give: -10 °C
